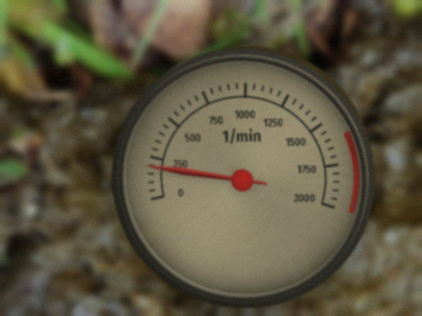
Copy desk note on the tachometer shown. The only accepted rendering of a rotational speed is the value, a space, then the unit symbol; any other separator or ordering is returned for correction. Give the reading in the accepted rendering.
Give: 200 rpm
